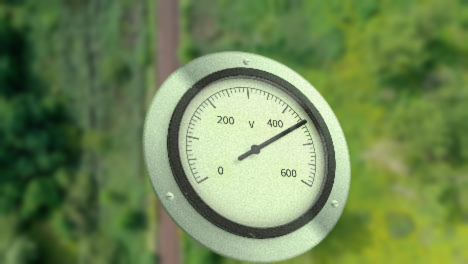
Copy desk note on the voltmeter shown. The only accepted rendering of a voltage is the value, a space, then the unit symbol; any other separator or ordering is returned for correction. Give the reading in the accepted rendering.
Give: 450 V
